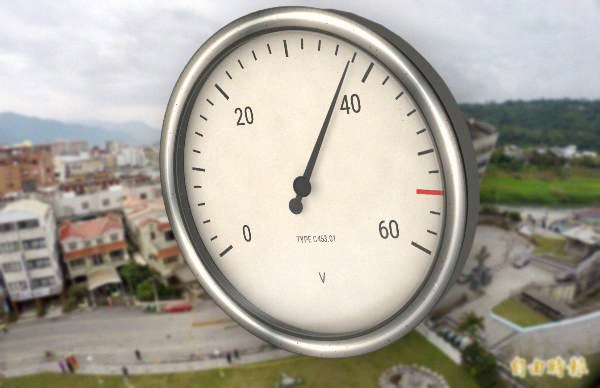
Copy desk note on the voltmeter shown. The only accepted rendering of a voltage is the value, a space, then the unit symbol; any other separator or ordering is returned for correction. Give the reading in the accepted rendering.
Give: 38 V
